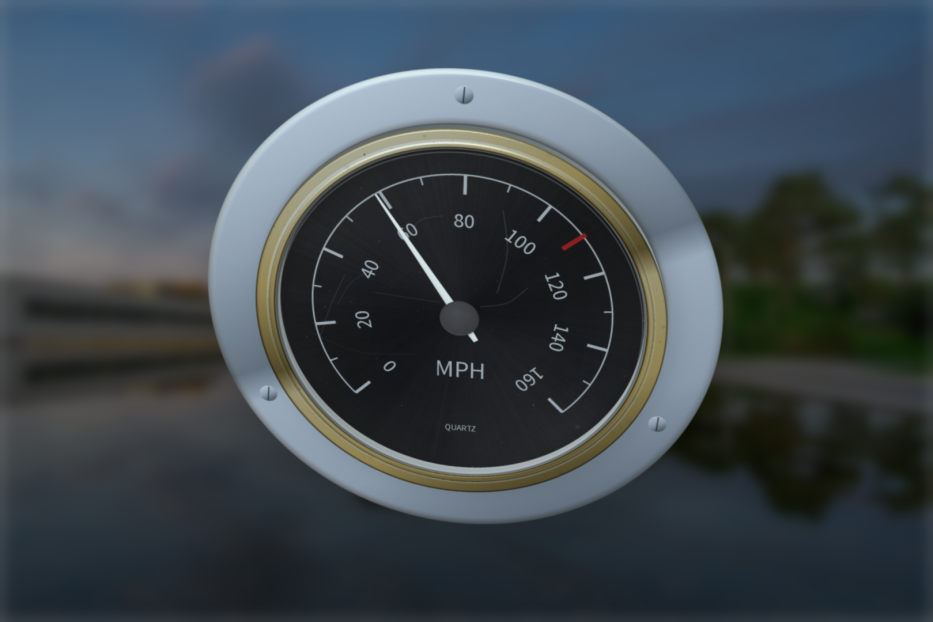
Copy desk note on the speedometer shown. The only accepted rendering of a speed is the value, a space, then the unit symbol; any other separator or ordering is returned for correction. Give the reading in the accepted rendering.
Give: 60 mph
